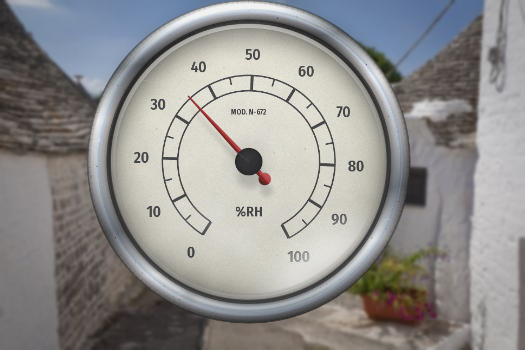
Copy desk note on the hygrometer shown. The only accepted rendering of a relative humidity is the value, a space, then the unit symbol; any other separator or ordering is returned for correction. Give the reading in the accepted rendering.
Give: 35 %
